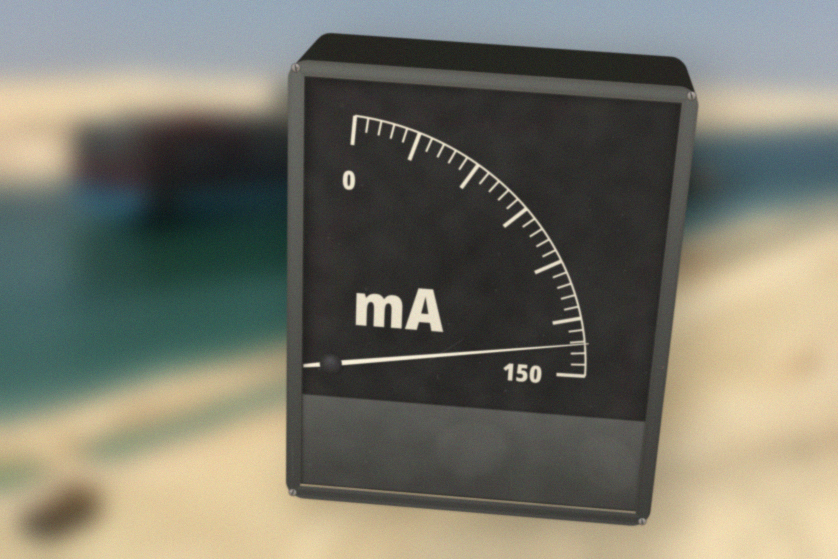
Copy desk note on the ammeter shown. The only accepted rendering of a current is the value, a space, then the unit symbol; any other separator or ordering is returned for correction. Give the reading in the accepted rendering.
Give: 135 mA
